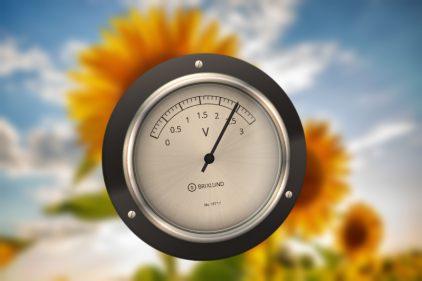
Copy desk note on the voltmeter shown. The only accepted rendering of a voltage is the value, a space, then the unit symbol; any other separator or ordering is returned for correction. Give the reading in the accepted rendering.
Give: 2.4 V
